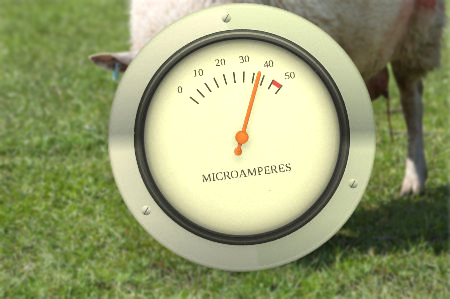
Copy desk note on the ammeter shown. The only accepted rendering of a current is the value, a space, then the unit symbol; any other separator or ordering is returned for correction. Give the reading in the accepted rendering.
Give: 37.5 µA
